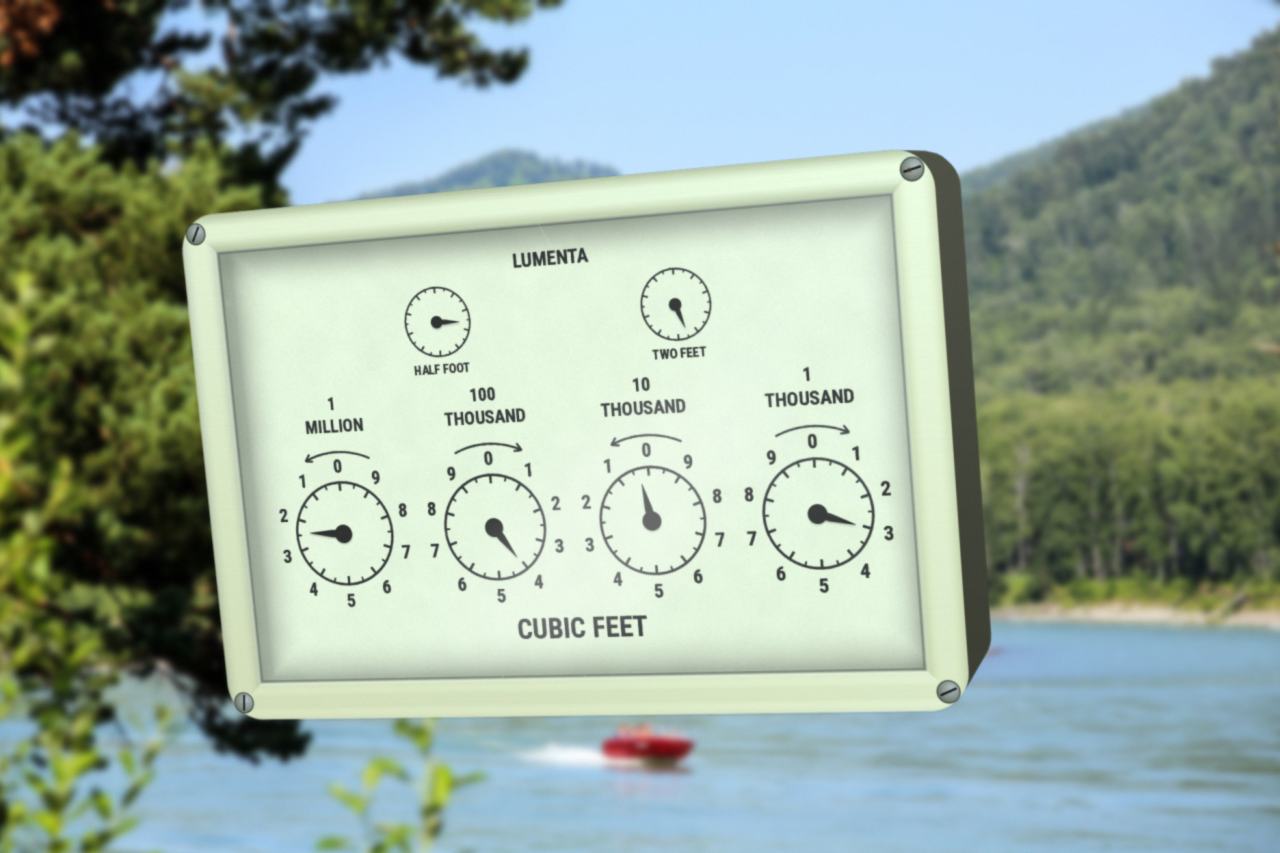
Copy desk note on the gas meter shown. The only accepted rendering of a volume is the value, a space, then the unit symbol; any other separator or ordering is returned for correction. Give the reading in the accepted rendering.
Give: 240300 ft³
